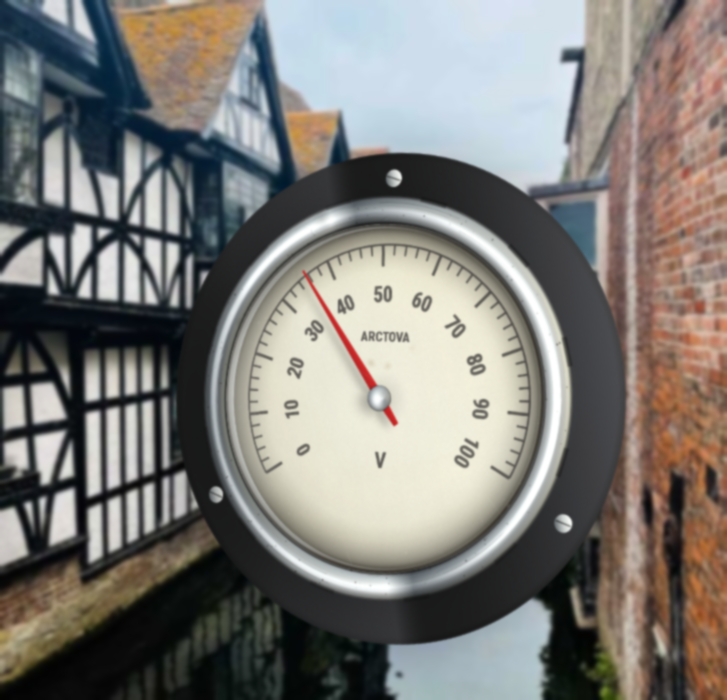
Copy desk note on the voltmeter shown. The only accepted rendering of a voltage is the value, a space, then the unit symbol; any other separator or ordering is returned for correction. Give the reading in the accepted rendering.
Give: 36 V
